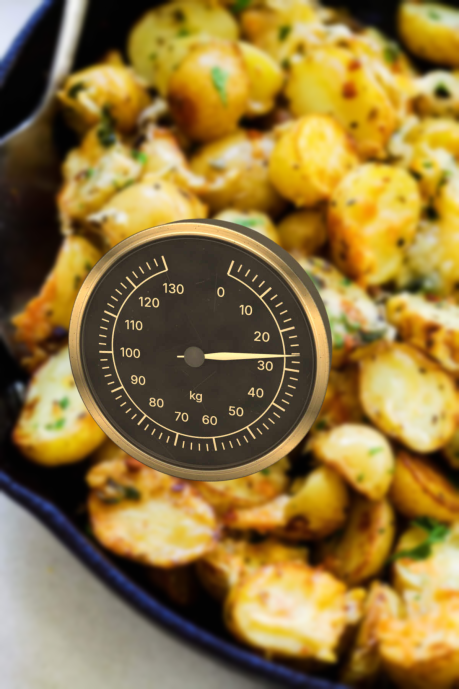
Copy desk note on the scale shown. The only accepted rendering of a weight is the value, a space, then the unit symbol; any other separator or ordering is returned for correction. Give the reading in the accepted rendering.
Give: 26 kg
